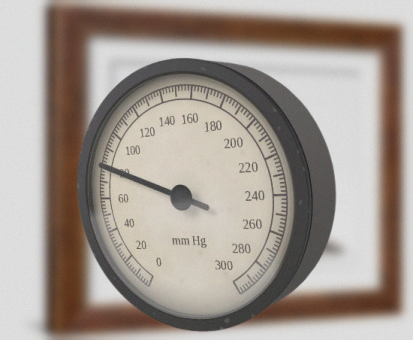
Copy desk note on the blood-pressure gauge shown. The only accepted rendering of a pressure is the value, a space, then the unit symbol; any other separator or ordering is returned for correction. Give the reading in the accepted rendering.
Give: 80 mmHg
